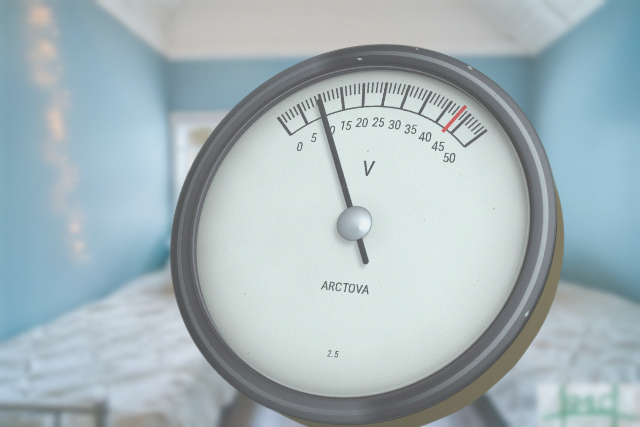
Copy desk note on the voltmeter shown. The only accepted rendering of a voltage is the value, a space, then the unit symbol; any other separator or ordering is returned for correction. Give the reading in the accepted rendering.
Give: 10 V
